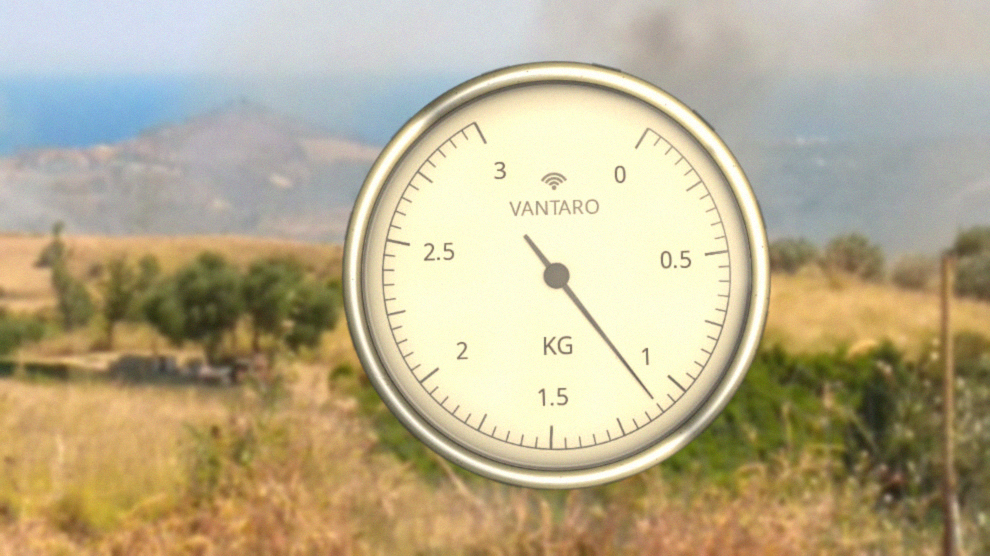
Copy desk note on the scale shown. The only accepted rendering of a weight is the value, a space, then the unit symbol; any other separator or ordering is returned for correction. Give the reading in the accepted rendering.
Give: 1.1 kg
